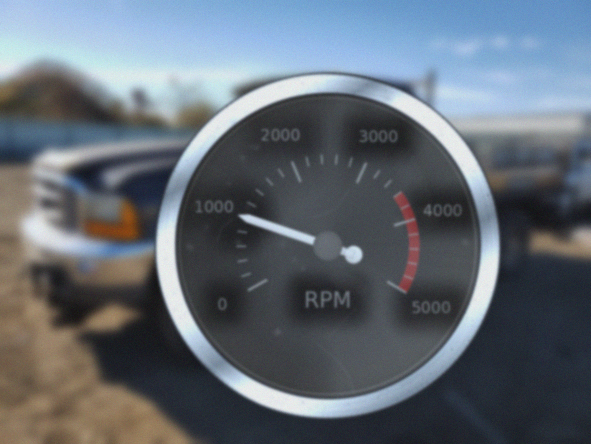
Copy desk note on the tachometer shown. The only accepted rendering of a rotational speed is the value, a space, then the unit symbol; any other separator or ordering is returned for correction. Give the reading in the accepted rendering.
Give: 1000 rpm
